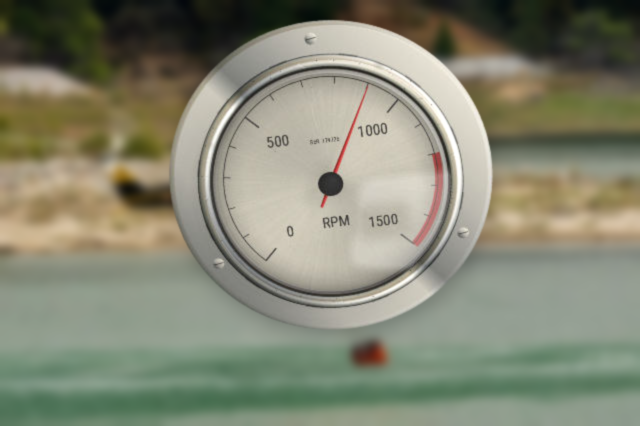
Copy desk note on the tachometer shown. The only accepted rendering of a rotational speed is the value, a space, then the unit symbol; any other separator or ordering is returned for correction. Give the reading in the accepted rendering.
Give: 900 rpm
